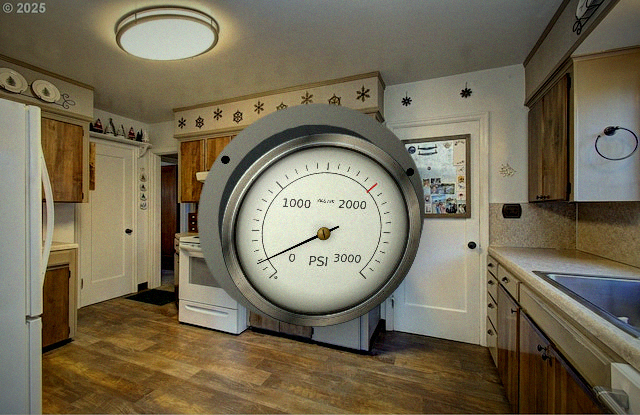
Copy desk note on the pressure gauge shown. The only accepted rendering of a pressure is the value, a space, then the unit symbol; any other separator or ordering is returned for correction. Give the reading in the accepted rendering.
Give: 200 psi
